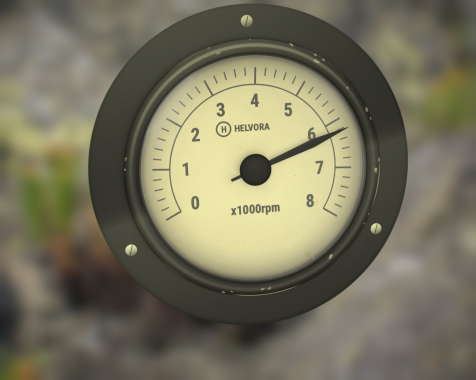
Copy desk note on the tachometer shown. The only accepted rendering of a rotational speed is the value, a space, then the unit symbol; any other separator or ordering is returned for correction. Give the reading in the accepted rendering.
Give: 6200 rpm
